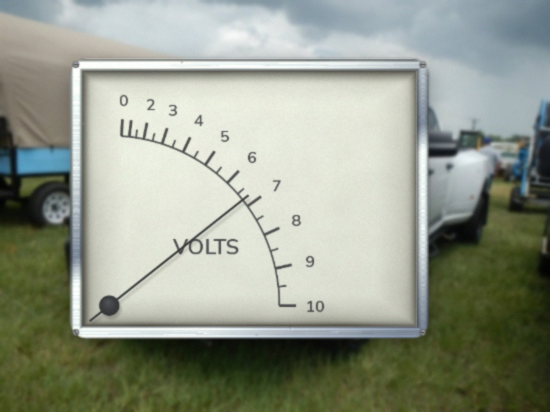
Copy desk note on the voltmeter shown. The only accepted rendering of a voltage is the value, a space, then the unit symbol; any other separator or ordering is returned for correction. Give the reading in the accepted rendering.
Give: 6.75 V
